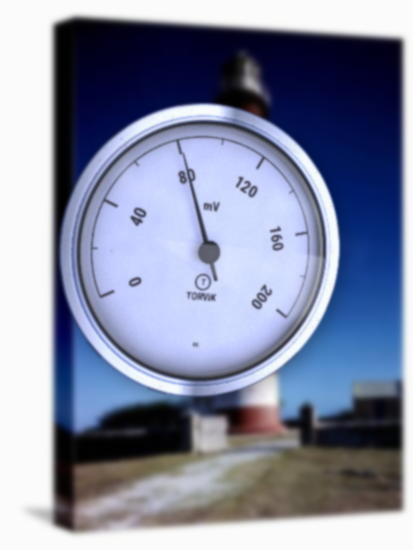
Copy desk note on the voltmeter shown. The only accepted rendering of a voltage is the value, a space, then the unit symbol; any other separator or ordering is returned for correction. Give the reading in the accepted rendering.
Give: 80 mV
